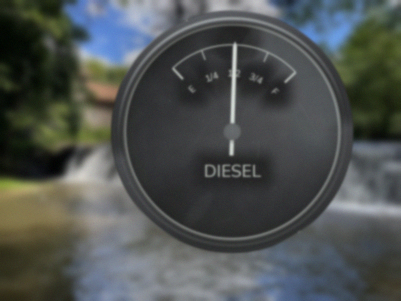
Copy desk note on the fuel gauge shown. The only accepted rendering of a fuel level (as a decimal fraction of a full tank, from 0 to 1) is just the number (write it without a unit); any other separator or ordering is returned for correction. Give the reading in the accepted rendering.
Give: 0.5
